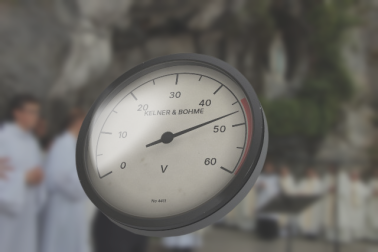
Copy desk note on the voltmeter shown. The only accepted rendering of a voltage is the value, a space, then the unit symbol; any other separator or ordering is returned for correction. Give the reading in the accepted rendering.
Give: 47.5 V
